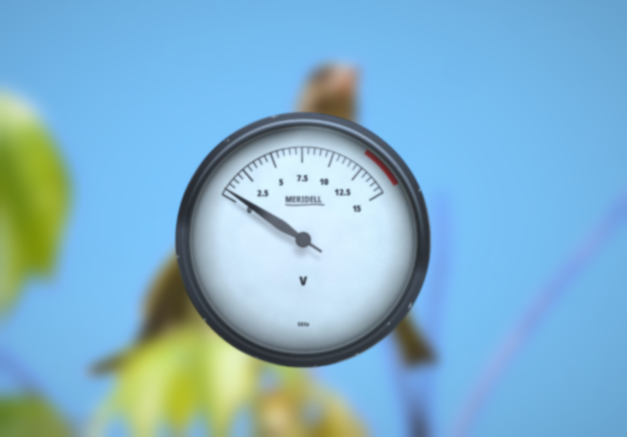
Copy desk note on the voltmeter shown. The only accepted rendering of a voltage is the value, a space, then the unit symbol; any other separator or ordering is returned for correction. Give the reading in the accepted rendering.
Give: 0.5 V
